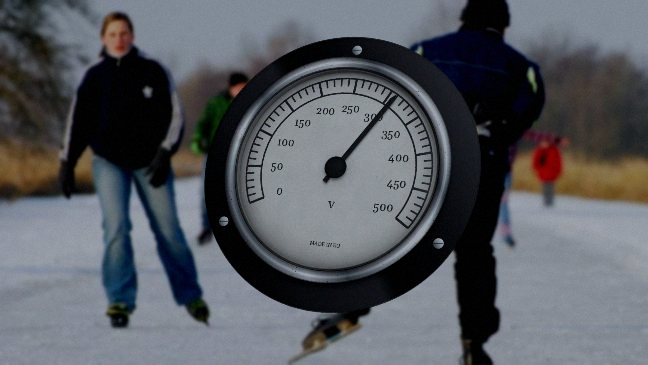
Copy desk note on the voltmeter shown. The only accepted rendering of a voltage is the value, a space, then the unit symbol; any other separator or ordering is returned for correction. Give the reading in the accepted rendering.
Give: 310 V
